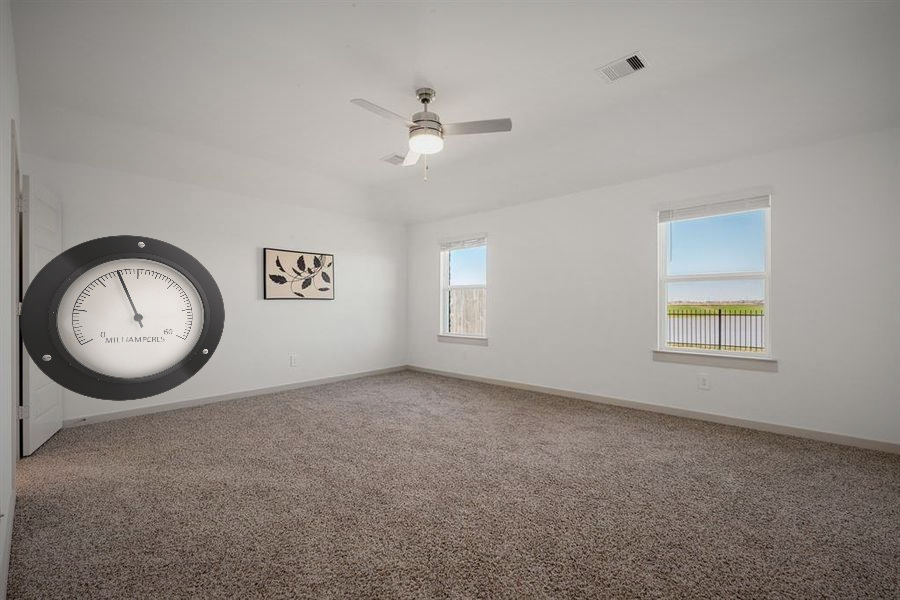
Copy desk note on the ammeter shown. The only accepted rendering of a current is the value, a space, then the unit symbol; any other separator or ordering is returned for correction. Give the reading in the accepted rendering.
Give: 25 mA
